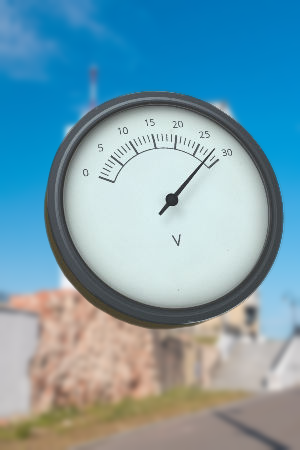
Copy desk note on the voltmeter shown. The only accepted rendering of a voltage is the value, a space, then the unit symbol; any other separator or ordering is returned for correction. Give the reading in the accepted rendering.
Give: 28 V
